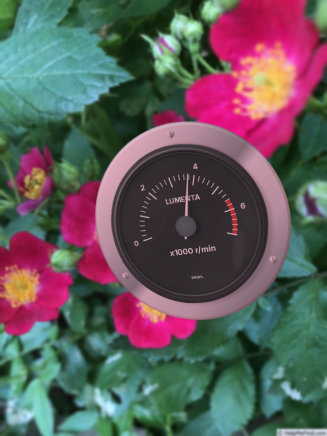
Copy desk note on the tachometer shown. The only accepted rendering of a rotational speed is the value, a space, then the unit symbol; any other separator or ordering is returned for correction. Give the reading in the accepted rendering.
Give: 3800 rpm
